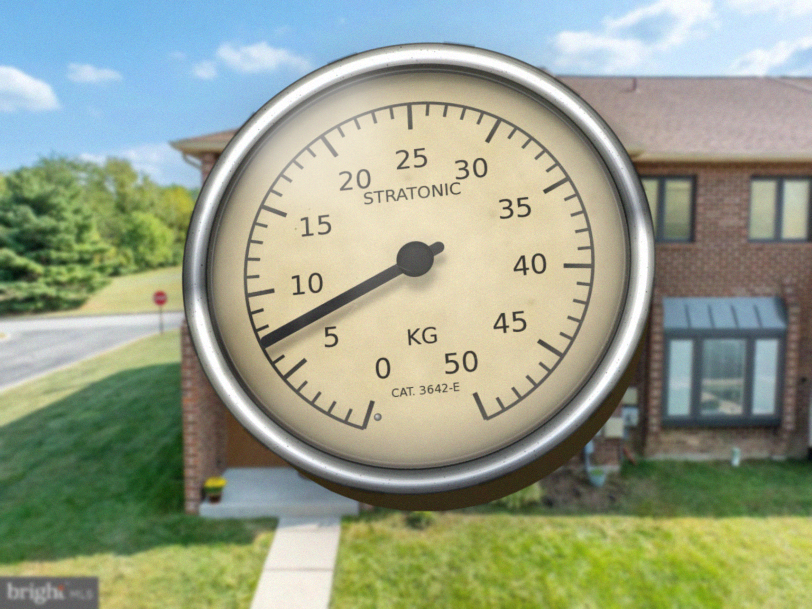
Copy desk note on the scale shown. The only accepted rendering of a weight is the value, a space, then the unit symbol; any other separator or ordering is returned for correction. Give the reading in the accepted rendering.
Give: 7 kg
